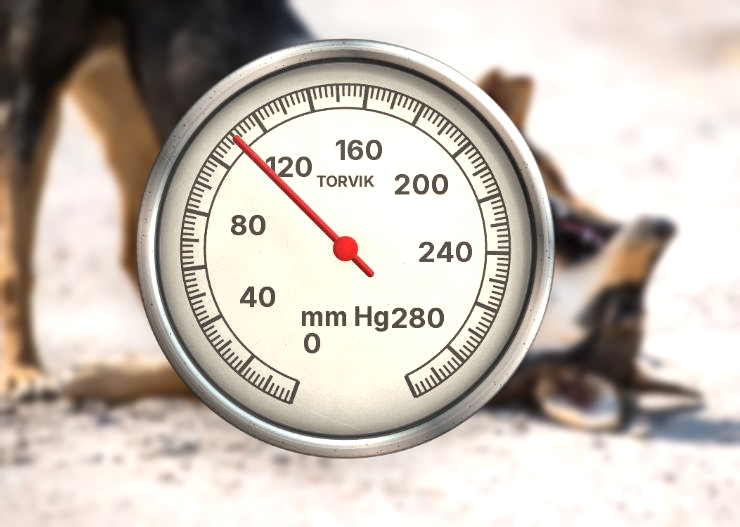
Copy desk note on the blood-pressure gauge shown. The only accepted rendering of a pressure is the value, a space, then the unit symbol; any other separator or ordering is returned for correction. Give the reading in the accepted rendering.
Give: 110 mmHg
